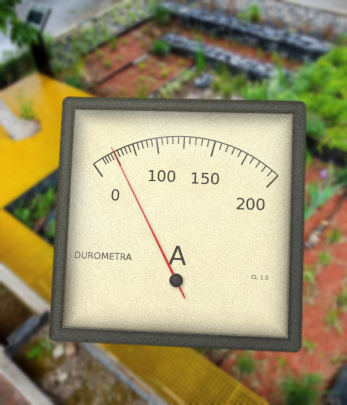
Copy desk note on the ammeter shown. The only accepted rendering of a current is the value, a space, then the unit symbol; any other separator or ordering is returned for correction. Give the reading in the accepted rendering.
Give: 50 A
